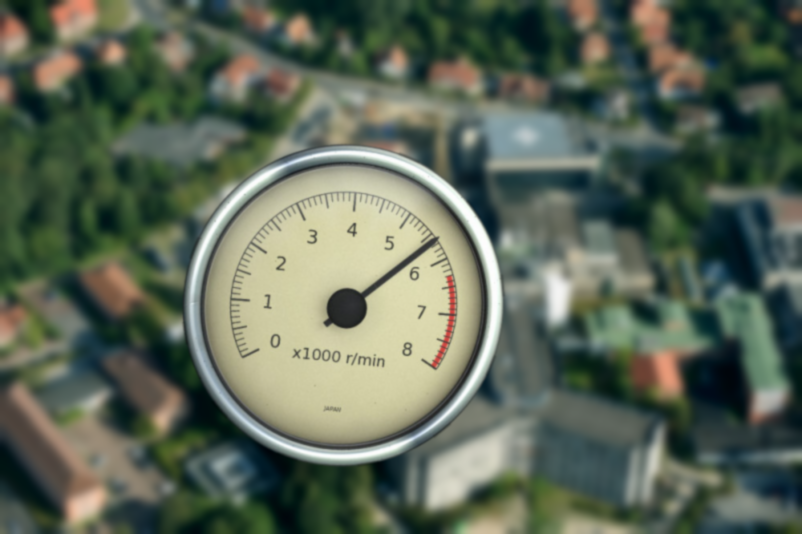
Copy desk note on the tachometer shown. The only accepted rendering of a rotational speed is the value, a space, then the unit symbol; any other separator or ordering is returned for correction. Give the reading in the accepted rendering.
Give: 5600 rpm
